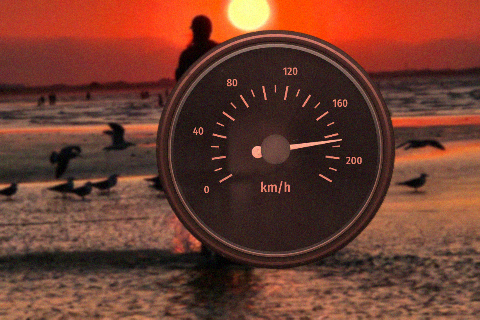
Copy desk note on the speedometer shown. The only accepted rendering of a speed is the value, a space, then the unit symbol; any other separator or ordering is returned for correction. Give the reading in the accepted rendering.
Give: 185 km/h
